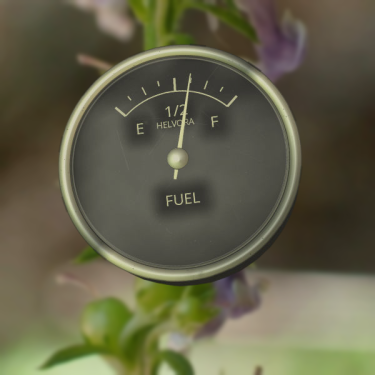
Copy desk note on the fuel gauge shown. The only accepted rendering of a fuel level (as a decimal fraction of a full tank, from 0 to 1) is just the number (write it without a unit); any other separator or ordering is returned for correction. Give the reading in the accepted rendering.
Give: 0.625
